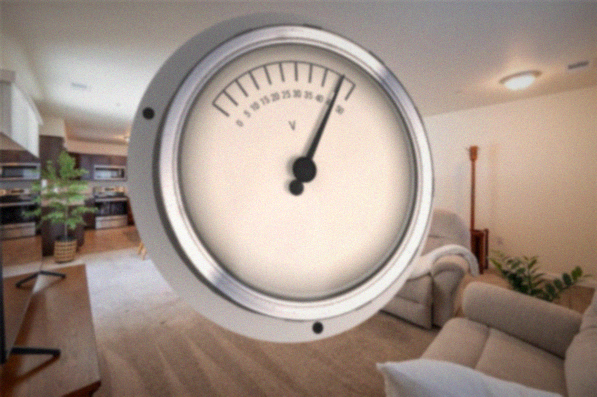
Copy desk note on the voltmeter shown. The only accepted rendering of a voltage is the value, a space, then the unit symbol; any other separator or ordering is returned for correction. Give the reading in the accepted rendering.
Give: 45 V
